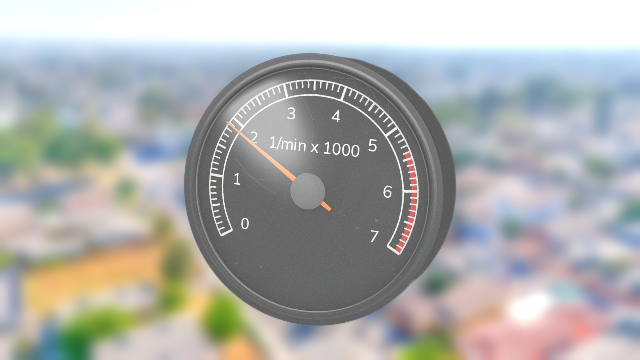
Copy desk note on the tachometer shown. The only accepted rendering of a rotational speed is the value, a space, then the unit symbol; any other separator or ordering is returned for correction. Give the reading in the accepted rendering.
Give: 1900 rpm
